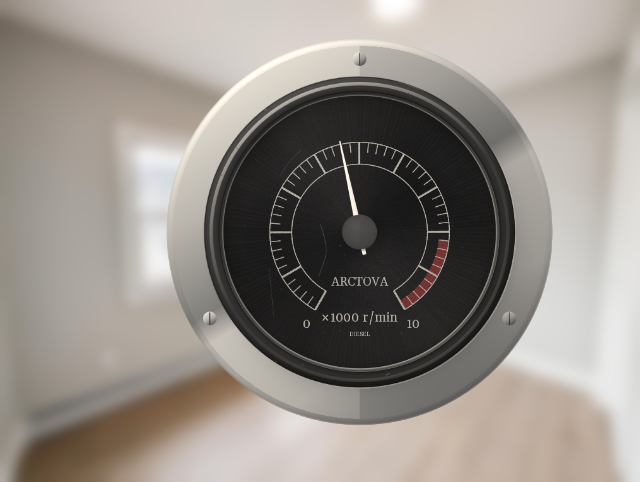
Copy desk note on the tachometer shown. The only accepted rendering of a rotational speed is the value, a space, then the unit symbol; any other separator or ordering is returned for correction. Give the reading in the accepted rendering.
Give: 4600 rpm
